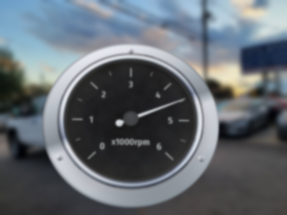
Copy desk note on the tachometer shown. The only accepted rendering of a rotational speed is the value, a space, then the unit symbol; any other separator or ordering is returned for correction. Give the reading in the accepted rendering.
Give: 4500 rpm
